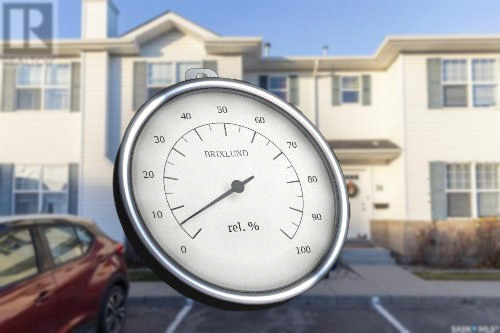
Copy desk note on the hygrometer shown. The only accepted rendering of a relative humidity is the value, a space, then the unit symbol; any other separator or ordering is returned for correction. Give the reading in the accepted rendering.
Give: 5 %
